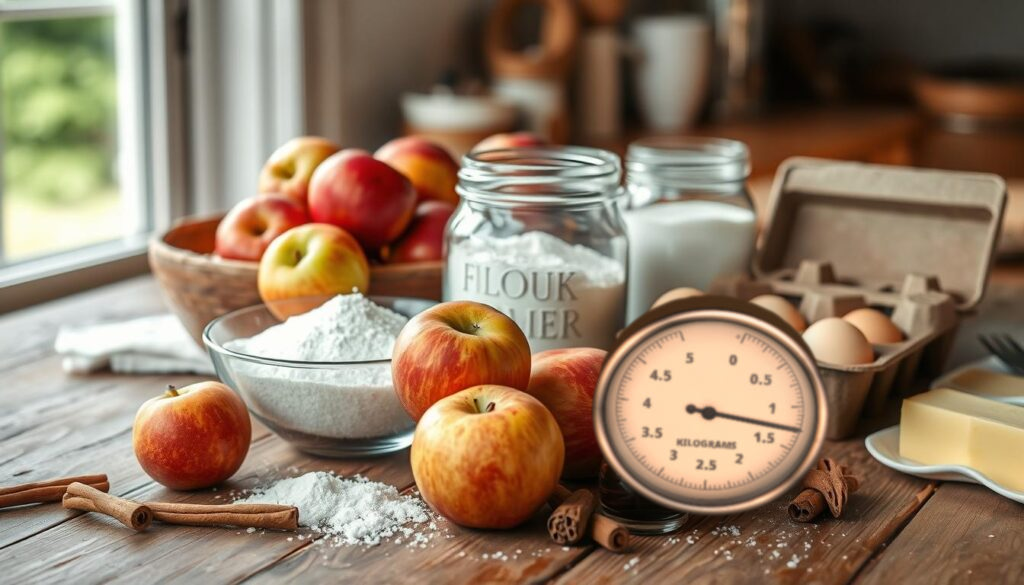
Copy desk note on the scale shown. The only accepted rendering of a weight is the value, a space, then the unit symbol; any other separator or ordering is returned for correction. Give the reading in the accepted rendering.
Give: 1.25 kg
